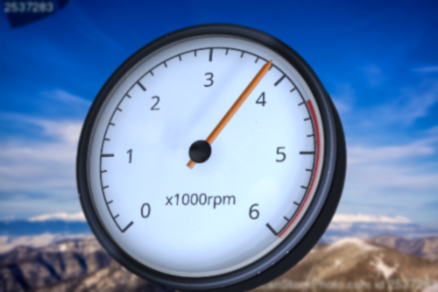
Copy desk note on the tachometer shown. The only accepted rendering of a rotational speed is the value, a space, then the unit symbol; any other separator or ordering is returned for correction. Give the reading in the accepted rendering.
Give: 3800 rpm
